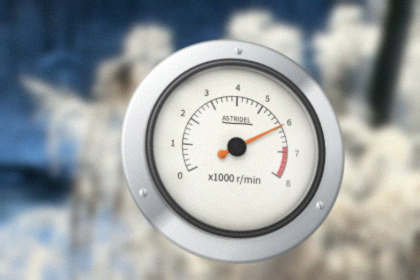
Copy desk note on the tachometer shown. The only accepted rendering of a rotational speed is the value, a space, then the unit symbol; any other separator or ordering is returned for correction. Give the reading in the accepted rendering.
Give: 6000 rpm
